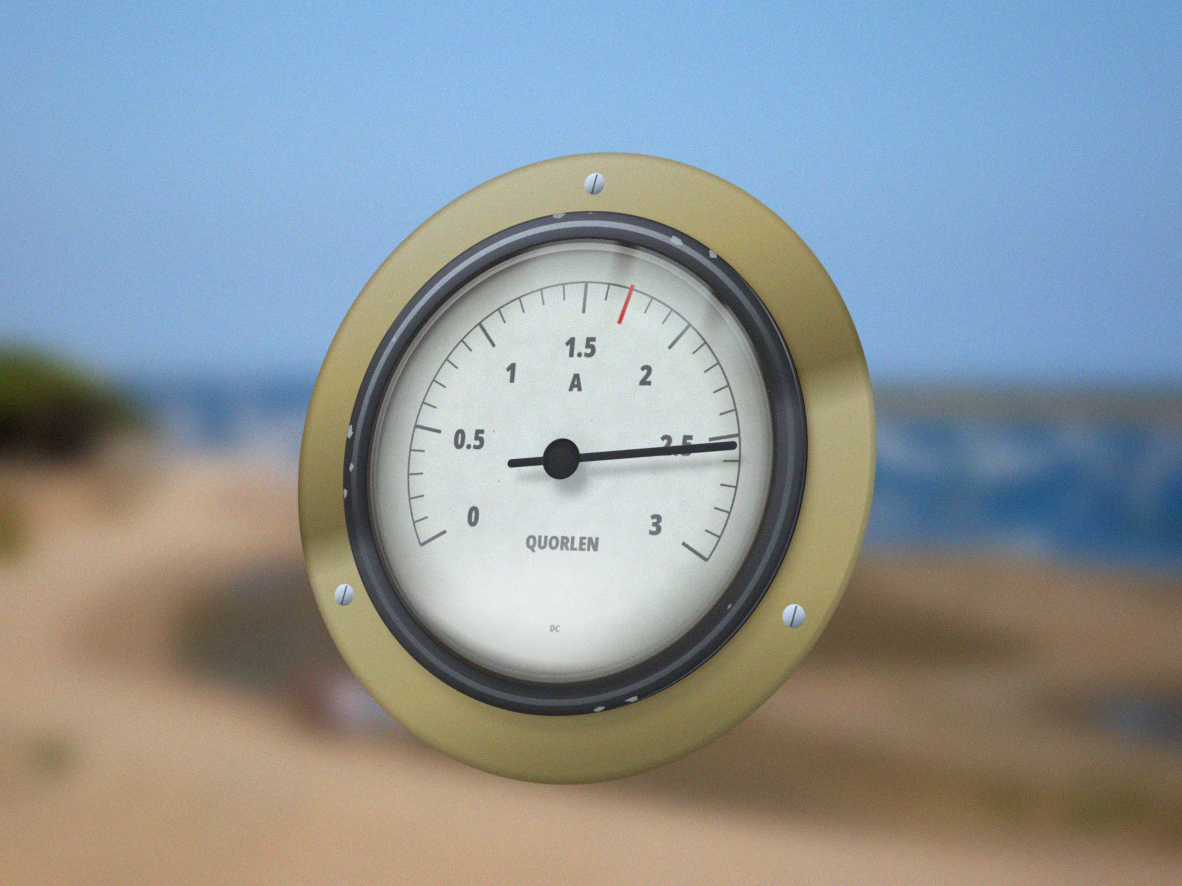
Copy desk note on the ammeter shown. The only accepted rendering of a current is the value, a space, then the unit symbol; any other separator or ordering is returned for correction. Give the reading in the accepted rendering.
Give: 2.55 A
